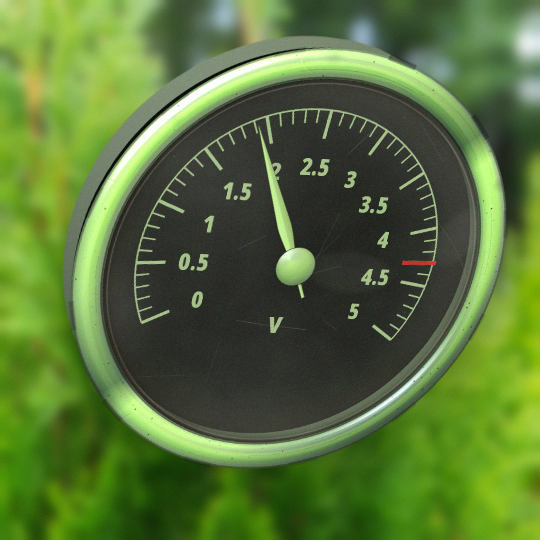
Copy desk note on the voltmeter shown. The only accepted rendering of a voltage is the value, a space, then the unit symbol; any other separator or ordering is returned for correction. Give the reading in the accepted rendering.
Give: 1.9 V
